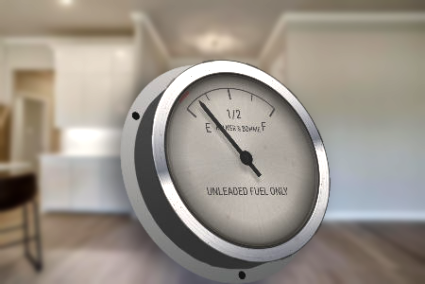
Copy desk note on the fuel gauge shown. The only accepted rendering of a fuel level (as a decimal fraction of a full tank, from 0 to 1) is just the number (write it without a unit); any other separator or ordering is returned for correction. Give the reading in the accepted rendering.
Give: 0.125
